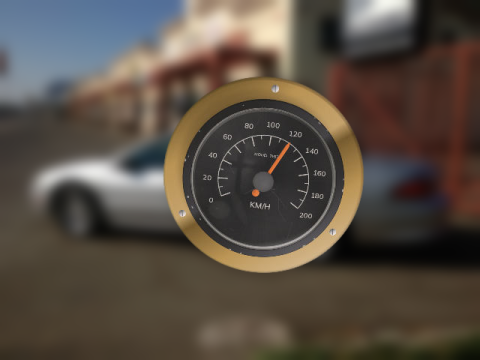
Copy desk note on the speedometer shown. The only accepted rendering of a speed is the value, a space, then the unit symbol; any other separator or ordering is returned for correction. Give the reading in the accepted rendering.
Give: 120 km/h
